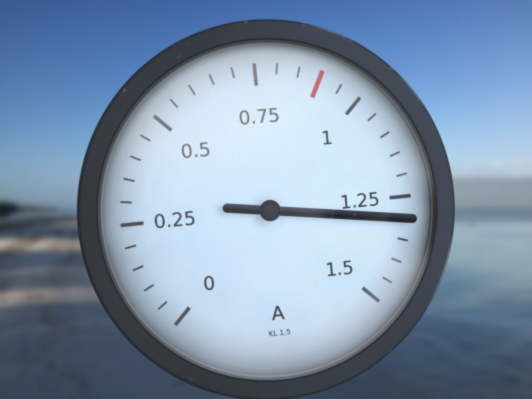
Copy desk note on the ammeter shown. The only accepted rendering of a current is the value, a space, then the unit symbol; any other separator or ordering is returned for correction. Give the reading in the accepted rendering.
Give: 1.3 A
